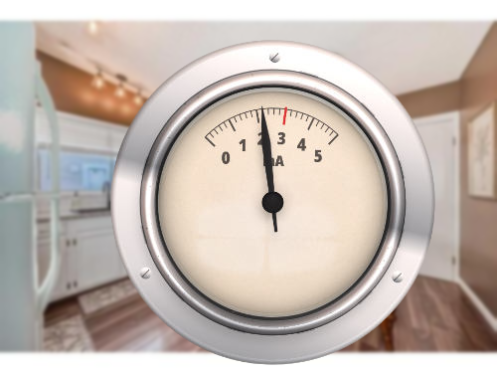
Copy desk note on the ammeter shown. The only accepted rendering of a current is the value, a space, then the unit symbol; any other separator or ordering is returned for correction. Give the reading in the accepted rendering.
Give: 2.2 mA
